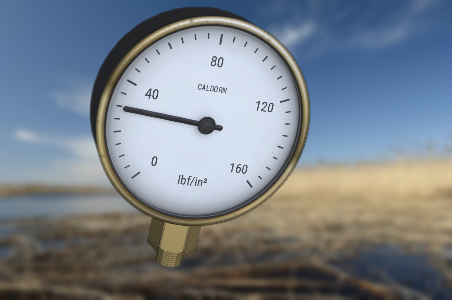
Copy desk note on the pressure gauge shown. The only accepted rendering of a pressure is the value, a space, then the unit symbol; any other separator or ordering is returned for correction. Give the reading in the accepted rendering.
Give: 30 psi
